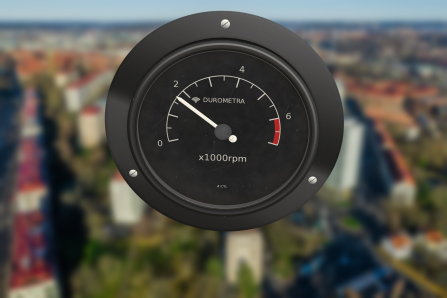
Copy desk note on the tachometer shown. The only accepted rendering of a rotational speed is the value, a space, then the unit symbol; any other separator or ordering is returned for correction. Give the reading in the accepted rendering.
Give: 1750 rpm
